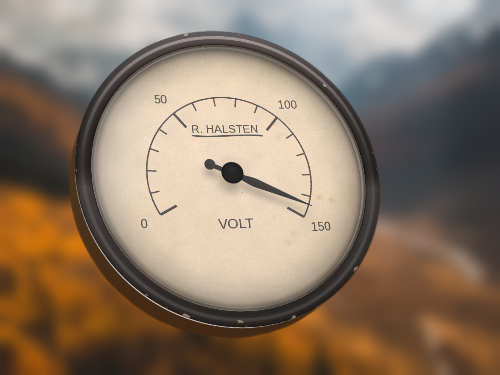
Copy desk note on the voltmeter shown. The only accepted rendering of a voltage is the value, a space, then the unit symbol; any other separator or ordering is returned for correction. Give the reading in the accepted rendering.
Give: 145 V
